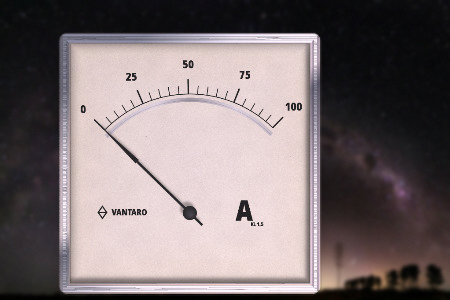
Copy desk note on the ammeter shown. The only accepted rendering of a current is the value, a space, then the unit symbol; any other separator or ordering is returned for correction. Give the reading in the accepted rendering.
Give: 0 A
